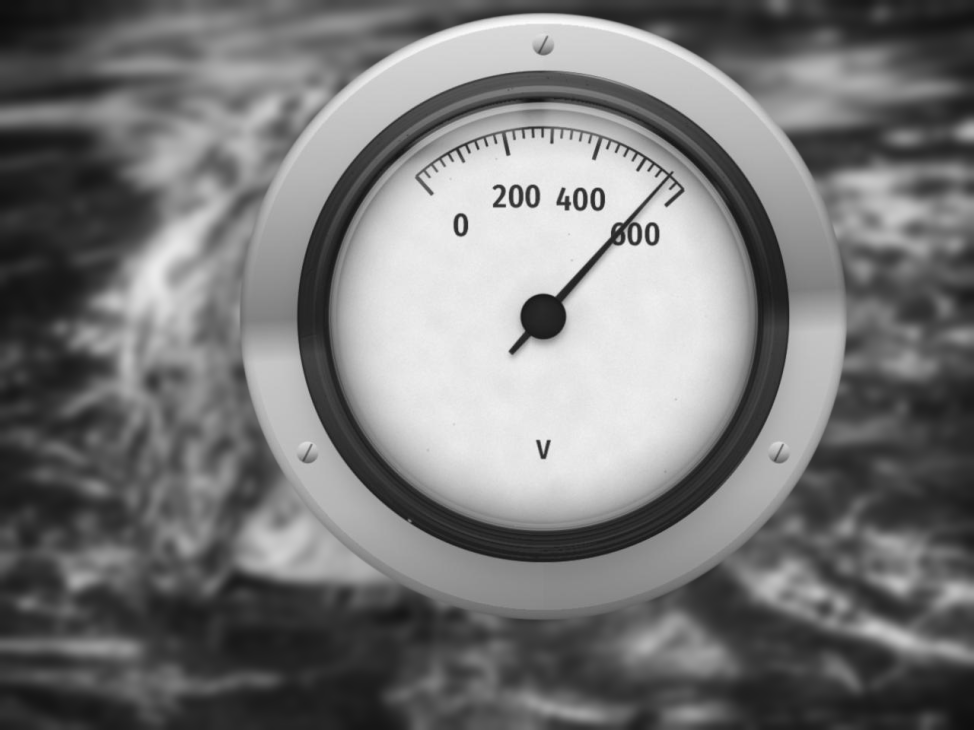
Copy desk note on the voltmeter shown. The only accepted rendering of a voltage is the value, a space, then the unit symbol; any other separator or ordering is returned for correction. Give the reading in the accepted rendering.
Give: 560 V
